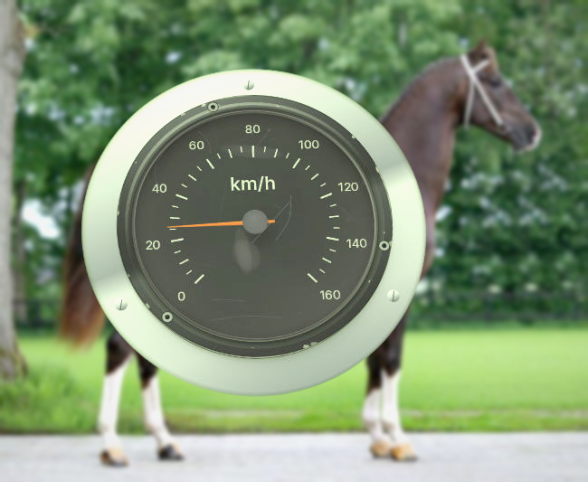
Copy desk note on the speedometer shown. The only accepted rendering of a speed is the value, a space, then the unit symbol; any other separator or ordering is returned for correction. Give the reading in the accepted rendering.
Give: 25 km/h
